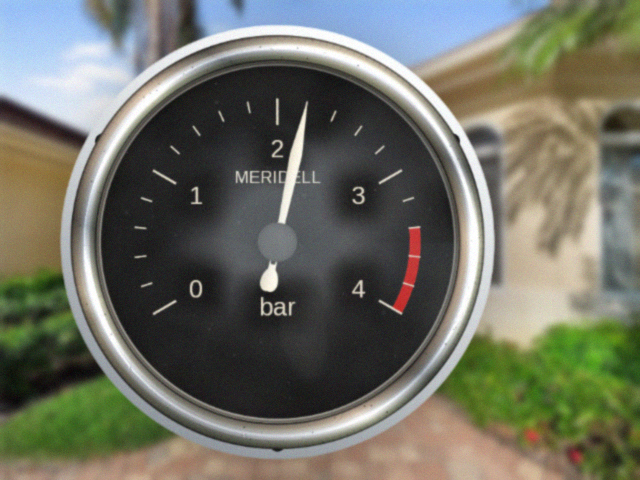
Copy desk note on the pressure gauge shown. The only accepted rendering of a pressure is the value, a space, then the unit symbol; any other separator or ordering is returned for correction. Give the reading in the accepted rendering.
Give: 2.2 bar
